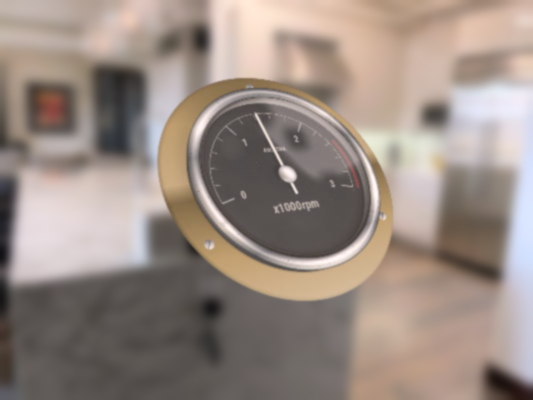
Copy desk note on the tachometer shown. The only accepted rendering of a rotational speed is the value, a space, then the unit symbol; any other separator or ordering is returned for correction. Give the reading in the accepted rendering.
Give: 1400 rpm
